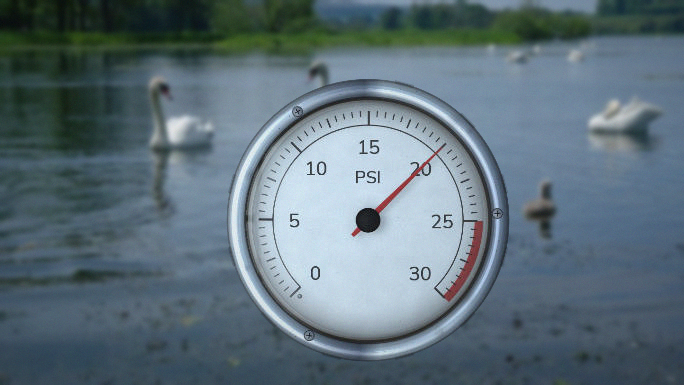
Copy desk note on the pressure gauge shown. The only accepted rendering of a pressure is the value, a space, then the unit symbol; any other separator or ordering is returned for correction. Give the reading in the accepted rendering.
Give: 20 psi
